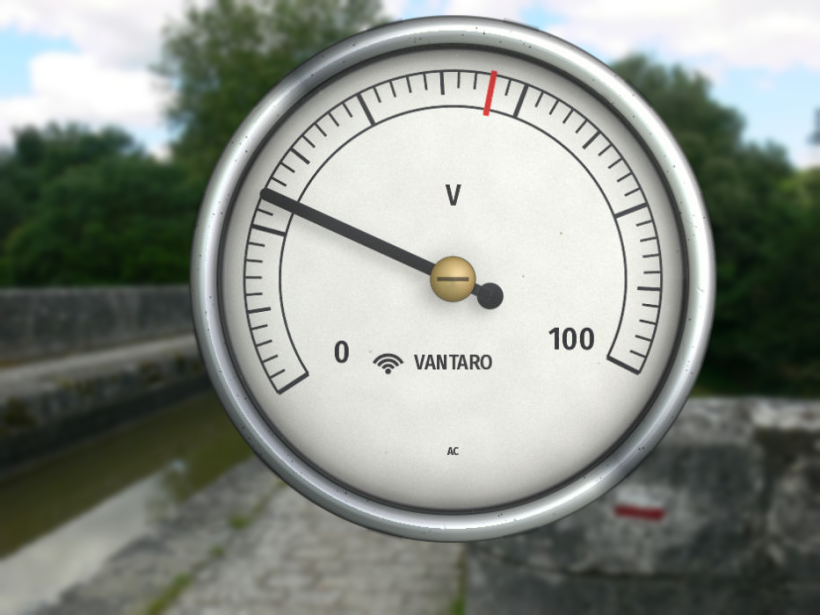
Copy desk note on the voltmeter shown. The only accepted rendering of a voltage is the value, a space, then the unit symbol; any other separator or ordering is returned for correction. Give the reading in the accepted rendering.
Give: 24 V
